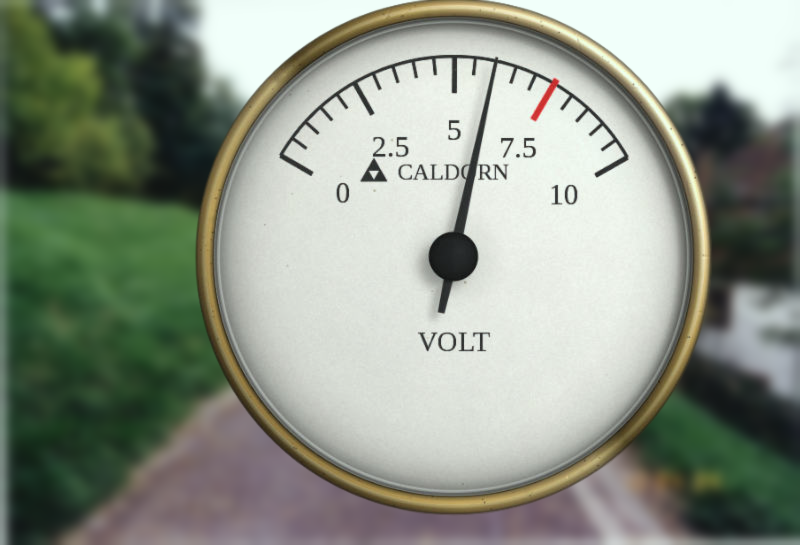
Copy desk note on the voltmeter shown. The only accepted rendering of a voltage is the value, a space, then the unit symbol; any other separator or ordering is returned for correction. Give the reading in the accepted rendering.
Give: 6 V
